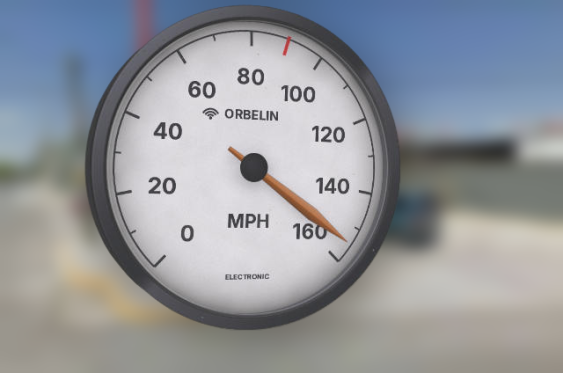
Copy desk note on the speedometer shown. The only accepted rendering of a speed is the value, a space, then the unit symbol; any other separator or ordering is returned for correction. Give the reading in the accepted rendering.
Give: 155 mph
